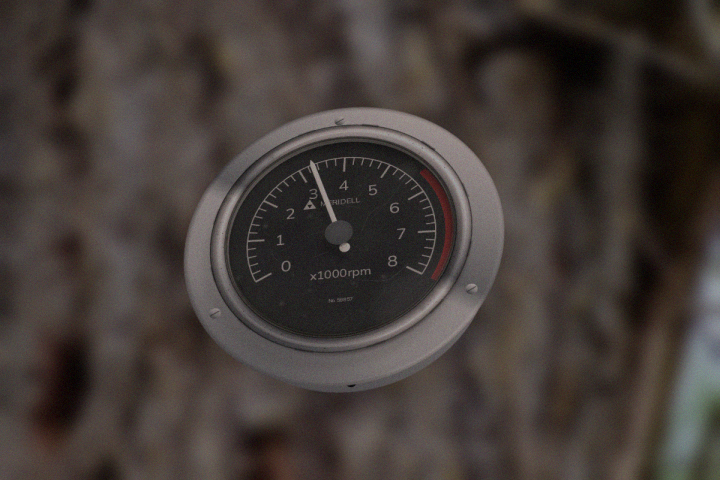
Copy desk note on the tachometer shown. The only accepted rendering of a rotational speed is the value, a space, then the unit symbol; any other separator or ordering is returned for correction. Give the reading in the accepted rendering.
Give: 3300 rpm
